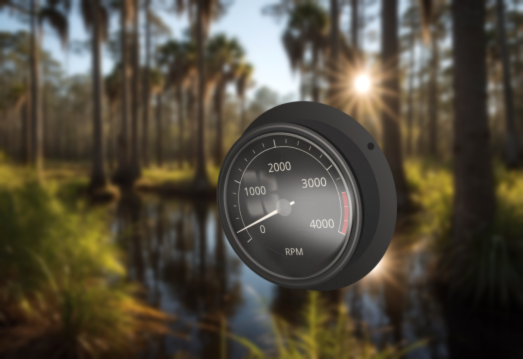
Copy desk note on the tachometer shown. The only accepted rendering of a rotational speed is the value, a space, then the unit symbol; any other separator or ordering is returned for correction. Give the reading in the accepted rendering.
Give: 200 rpm
